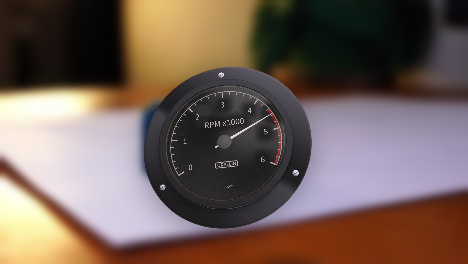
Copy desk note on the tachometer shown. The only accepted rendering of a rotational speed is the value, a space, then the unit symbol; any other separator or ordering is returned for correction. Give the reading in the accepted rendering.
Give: 4600 rpm
